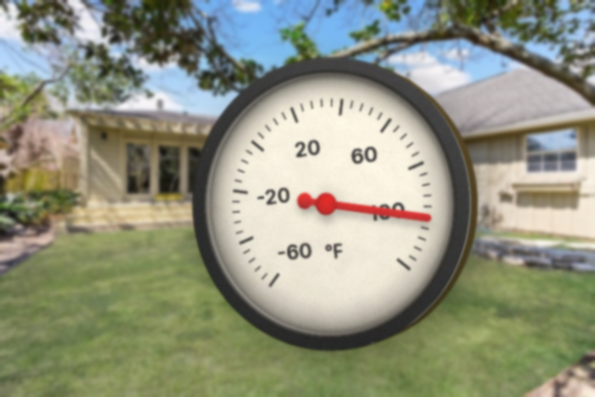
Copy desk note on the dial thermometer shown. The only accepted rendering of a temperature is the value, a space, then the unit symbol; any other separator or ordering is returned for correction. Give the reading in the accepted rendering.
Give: 100 °F
